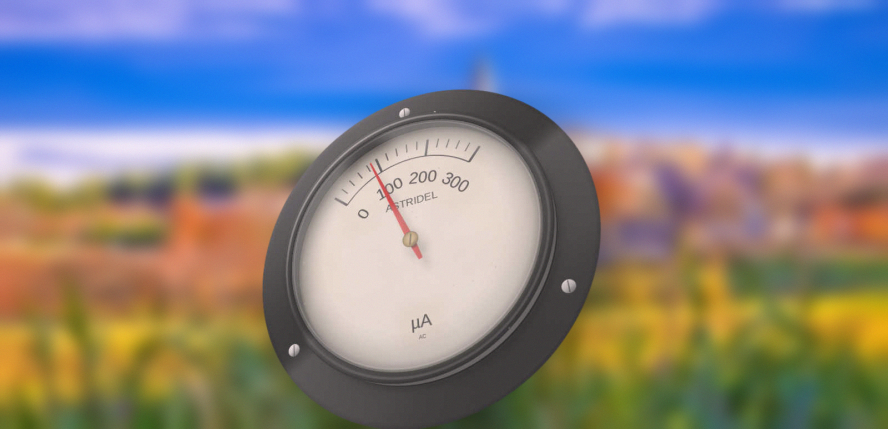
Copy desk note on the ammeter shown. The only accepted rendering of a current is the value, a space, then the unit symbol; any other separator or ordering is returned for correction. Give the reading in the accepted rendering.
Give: 90 µA
